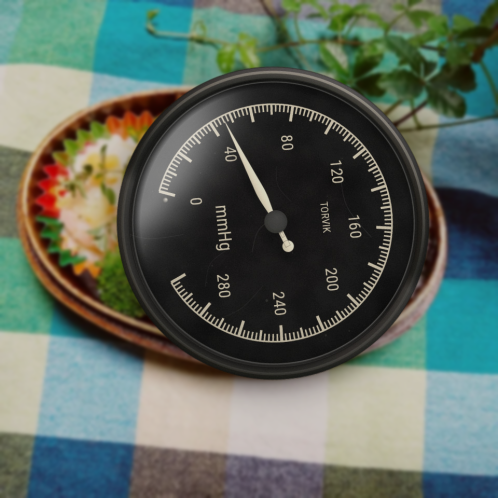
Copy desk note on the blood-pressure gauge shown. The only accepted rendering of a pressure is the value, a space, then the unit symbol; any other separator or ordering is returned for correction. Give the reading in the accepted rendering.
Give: 46 mmHg
